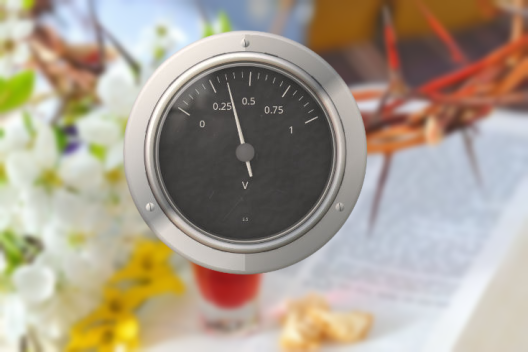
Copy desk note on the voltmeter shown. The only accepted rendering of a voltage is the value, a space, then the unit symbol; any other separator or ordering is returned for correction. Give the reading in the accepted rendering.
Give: 0.35 V
